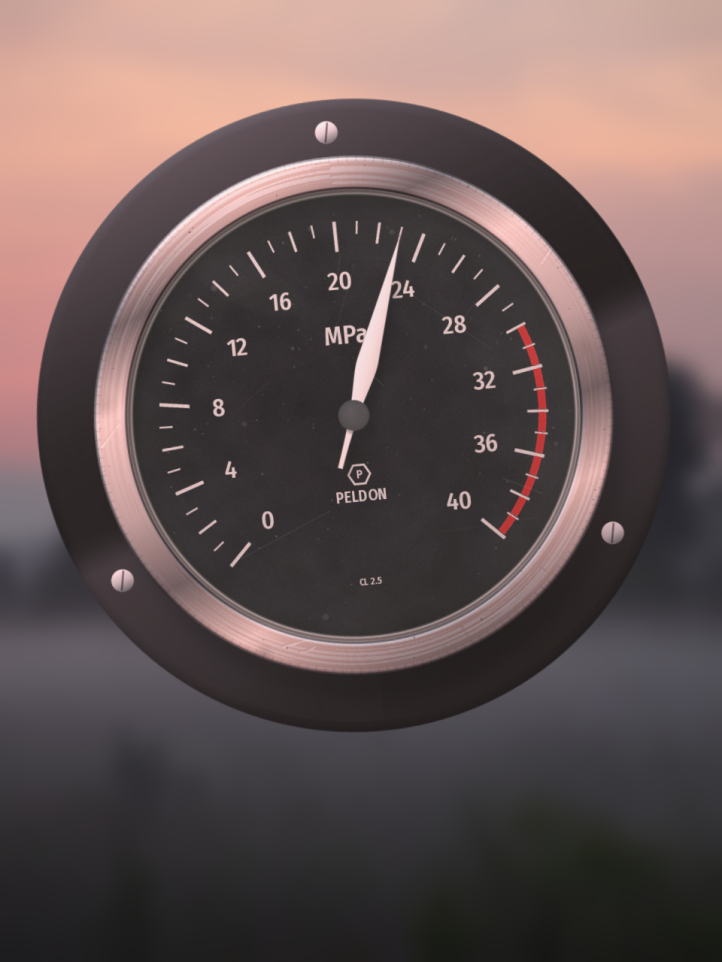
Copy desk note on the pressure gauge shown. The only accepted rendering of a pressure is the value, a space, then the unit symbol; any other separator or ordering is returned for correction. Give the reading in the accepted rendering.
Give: 23 MPa
